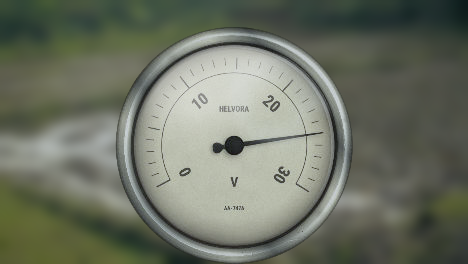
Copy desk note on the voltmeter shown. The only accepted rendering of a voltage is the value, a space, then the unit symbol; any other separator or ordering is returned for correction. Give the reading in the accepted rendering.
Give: 25 V
